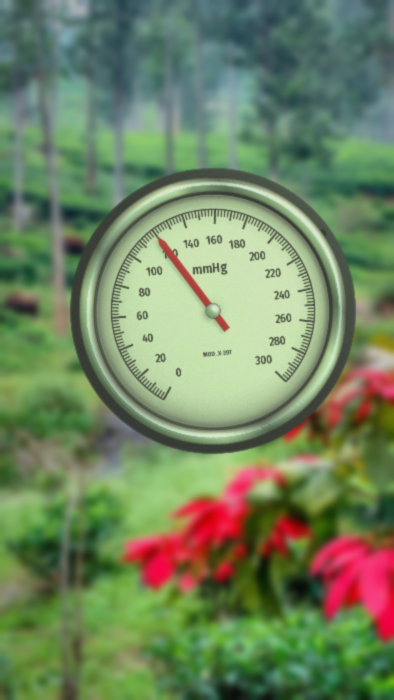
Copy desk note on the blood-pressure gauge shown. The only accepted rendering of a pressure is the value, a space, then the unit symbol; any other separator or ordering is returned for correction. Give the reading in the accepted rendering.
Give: 120 mmHg
